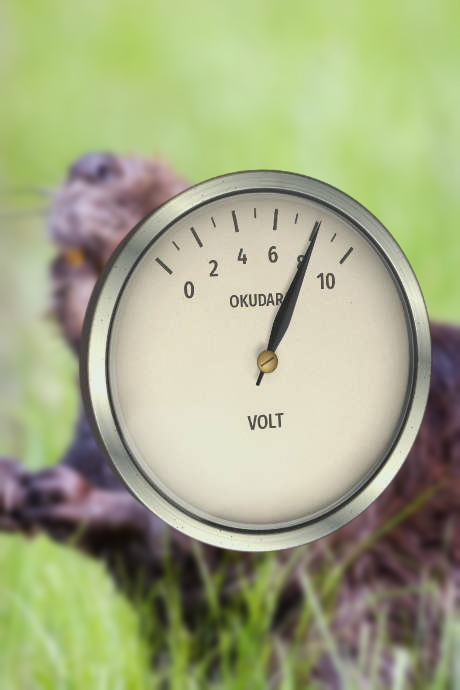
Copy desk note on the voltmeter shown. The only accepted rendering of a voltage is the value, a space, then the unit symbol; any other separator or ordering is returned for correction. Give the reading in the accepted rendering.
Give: 8 V
